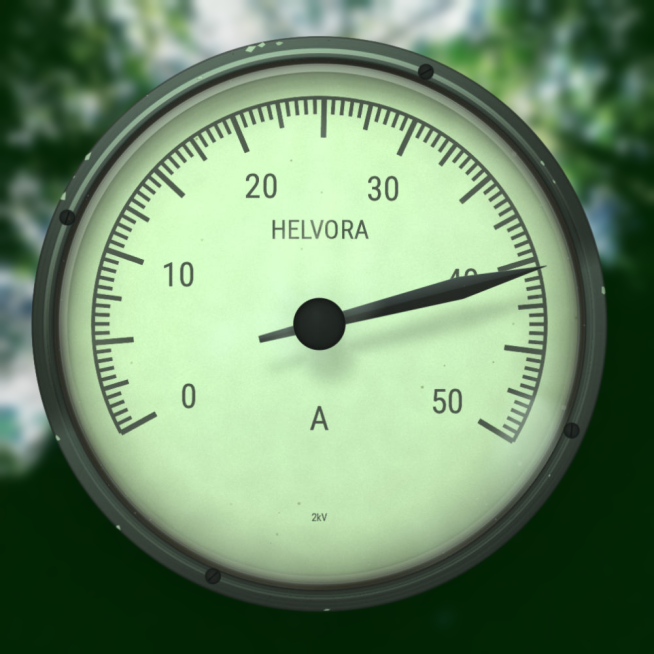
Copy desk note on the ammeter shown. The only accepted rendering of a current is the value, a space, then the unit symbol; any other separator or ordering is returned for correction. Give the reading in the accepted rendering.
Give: 40.5 A
